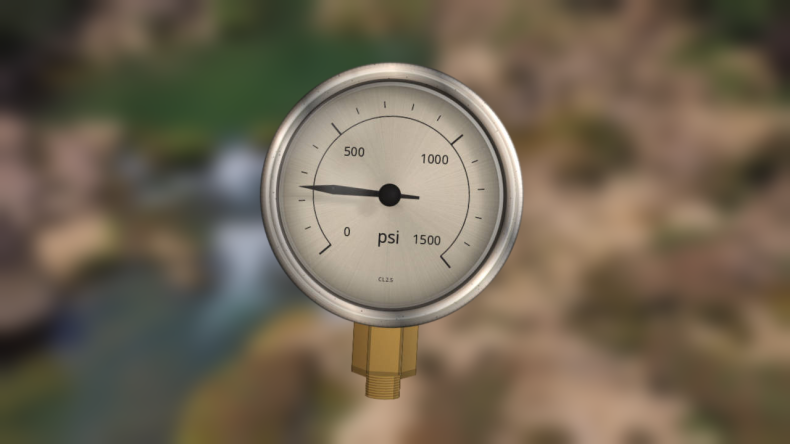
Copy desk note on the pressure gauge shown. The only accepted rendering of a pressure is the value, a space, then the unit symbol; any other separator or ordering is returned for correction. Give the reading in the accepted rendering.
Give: 250 psi
